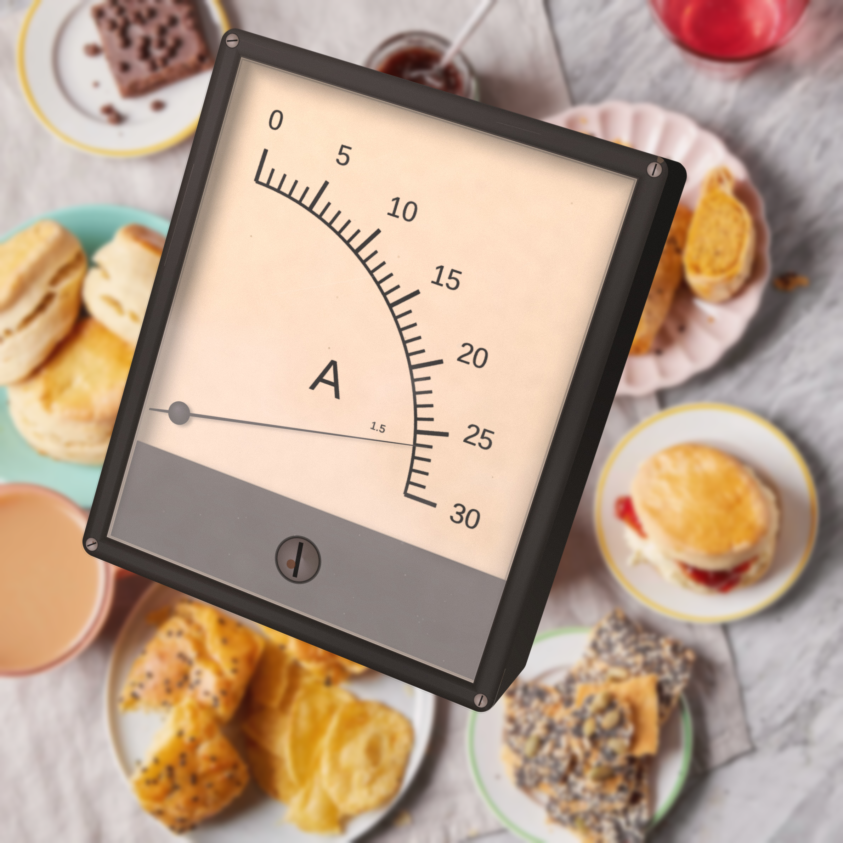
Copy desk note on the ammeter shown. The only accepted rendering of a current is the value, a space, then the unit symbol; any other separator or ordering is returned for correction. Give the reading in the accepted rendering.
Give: 26 A
